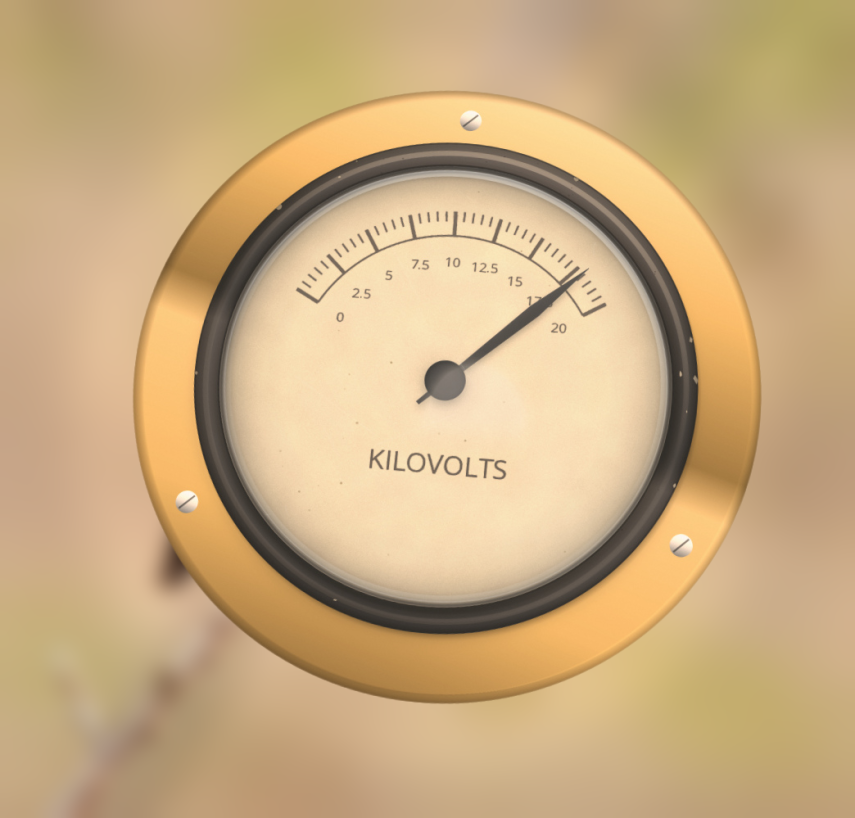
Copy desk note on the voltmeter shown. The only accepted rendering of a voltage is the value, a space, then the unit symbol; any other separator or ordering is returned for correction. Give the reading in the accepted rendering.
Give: 18 kV
